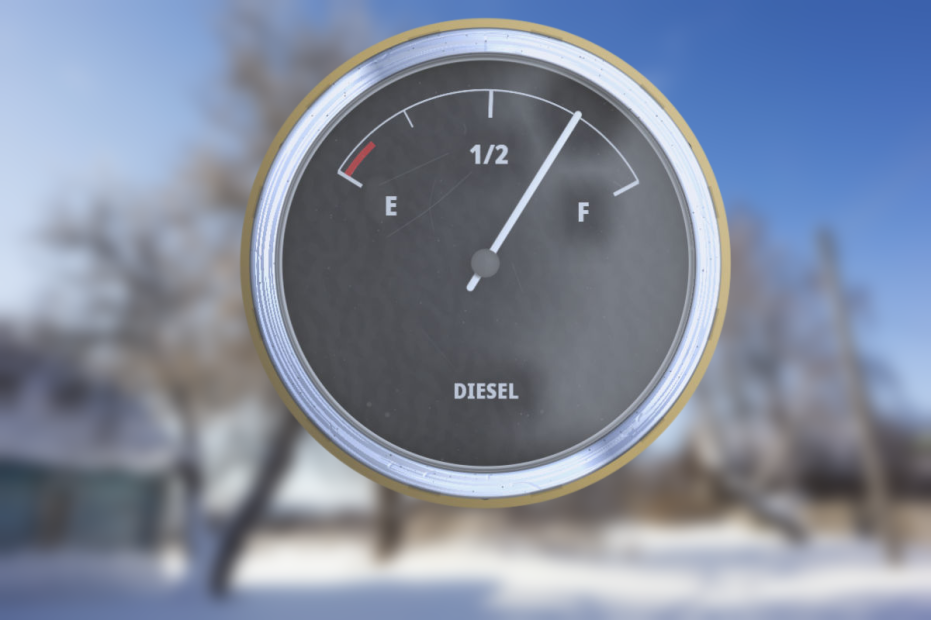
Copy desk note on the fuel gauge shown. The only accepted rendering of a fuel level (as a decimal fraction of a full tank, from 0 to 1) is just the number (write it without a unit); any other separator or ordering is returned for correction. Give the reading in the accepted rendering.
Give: 0.75
